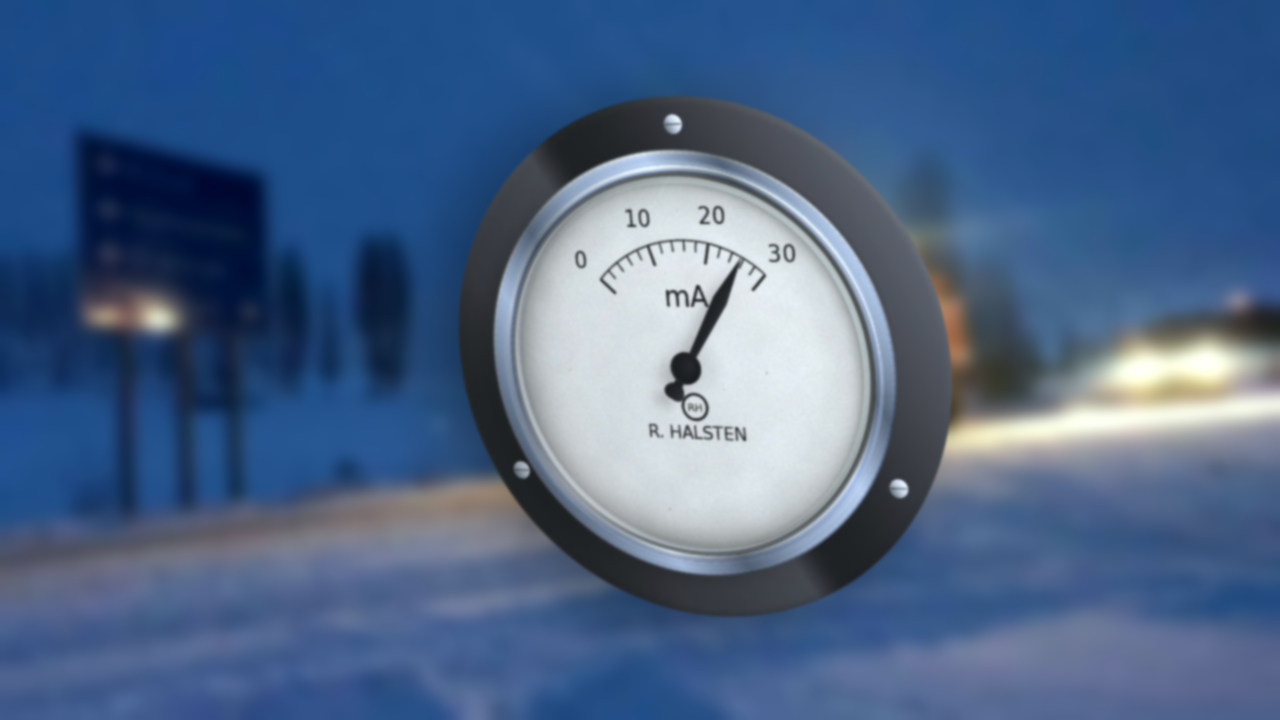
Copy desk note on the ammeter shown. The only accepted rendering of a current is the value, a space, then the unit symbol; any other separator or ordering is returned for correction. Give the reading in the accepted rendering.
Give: 26 mA
